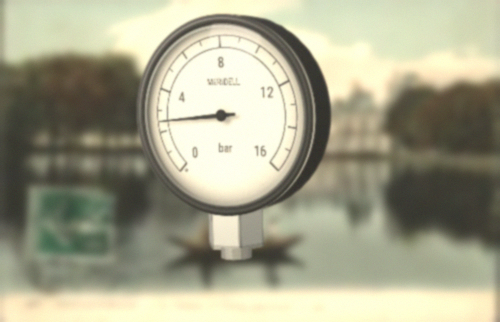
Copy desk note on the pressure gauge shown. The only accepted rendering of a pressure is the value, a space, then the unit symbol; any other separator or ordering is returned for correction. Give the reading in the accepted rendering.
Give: 2.5 bar
